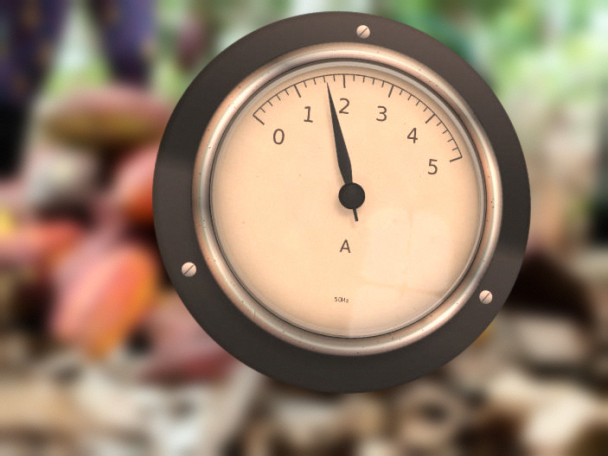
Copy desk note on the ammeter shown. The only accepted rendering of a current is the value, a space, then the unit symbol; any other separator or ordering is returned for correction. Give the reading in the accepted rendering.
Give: 1.6 A
